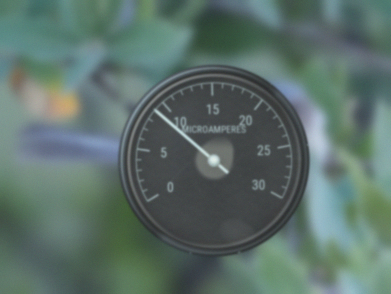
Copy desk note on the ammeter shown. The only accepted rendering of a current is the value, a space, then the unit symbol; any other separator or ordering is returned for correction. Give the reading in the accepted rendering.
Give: 9 µA
